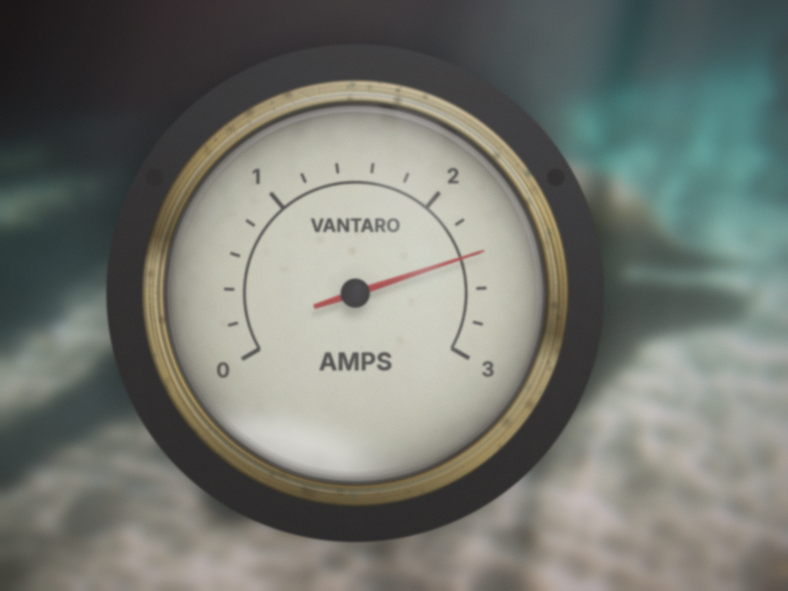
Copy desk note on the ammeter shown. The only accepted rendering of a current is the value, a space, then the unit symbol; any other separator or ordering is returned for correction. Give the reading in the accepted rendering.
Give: 2.4 A
